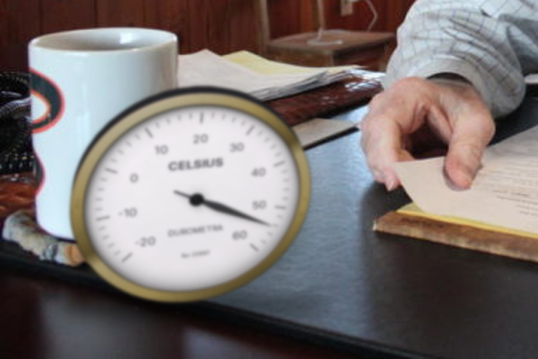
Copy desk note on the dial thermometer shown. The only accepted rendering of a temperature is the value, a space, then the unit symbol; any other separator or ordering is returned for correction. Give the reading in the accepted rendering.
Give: 54 °C
